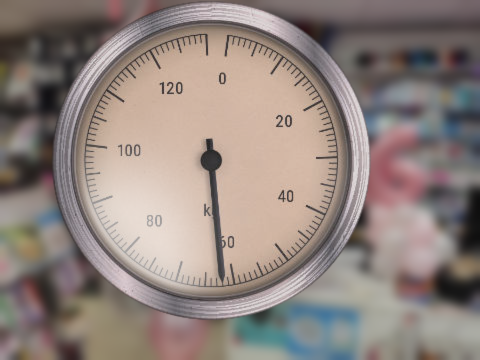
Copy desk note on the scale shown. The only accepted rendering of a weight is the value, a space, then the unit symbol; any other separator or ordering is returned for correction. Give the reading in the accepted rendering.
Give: 62 kg
